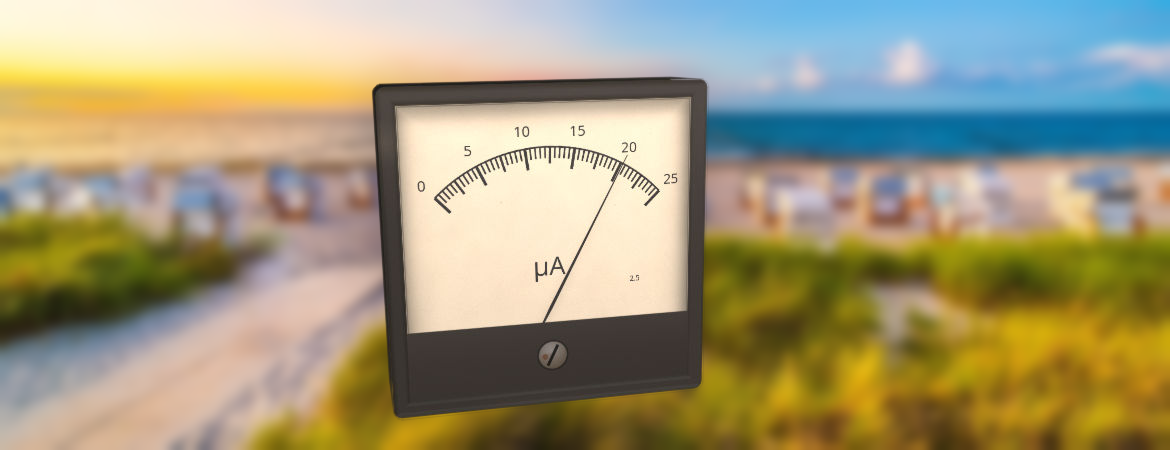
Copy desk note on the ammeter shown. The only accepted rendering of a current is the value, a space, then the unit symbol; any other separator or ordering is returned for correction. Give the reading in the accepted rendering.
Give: 20 µA
